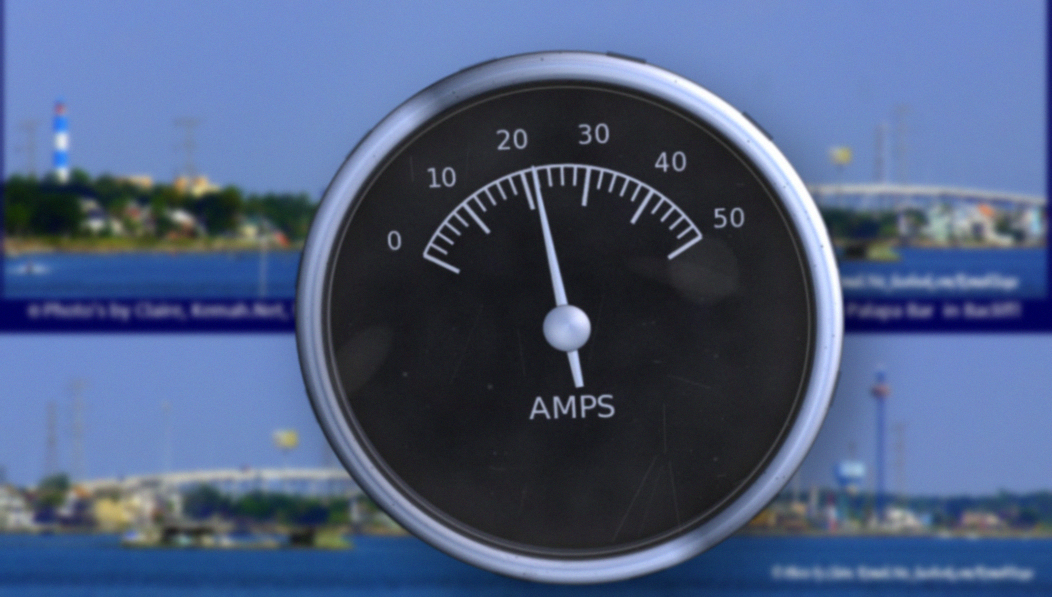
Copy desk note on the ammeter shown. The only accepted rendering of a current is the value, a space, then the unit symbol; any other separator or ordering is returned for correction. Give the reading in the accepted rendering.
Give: 22 A
